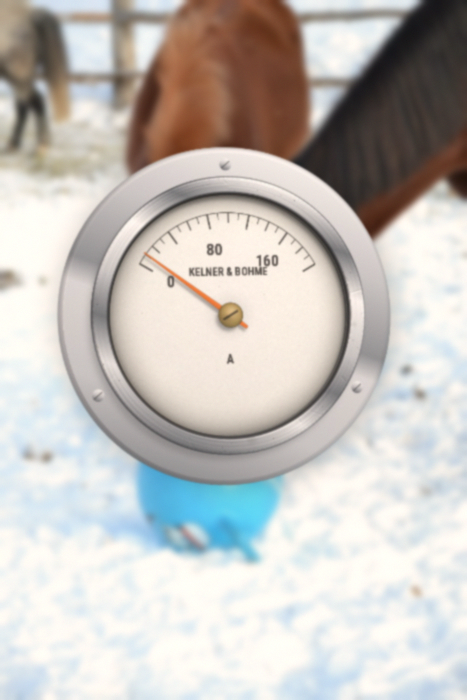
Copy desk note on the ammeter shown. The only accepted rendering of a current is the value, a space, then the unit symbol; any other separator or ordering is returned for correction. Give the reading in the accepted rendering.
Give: 10 A
